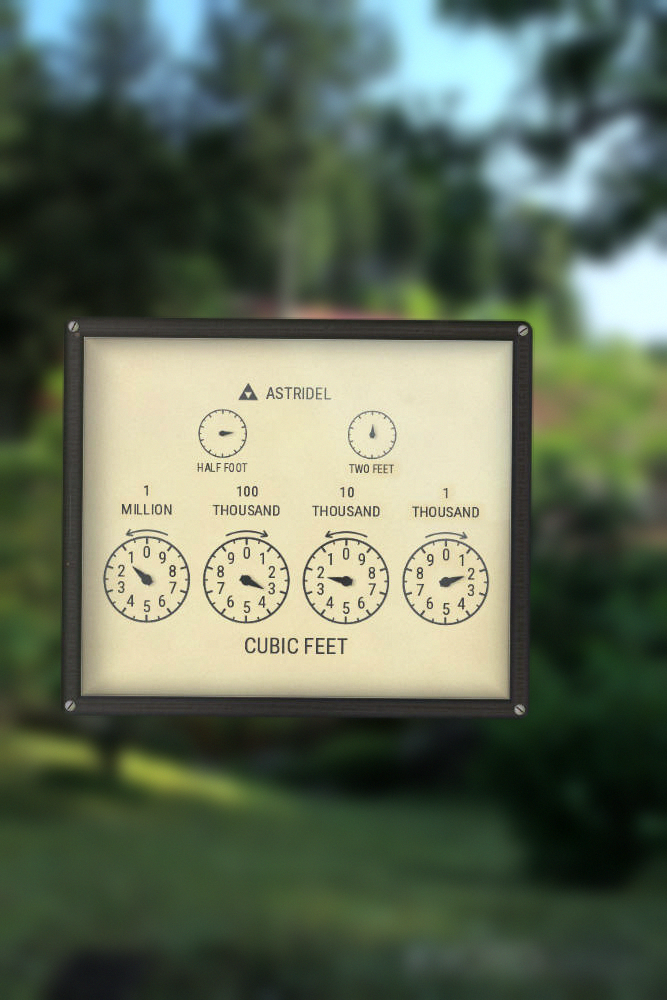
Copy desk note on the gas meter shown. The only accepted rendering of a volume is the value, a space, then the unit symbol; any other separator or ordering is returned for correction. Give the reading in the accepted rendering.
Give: 132200 ft³
